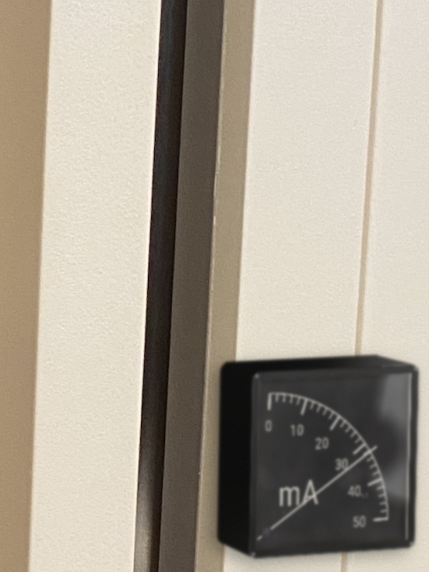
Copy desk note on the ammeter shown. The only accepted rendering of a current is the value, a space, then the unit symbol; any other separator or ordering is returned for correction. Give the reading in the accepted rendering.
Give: 32 mA
